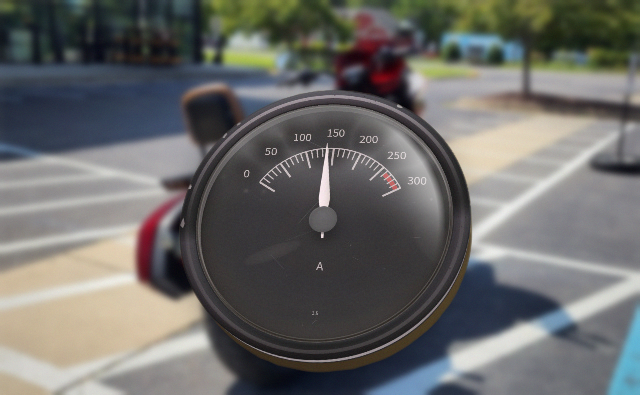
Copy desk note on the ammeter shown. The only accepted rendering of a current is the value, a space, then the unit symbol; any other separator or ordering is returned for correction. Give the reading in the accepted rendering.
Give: 140 A
